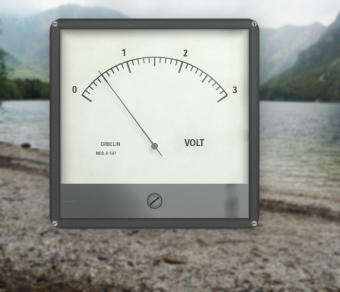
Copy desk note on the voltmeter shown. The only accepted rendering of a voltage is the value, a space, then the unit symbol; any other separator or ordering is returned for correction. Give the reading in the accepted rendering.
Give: 0.5 V
